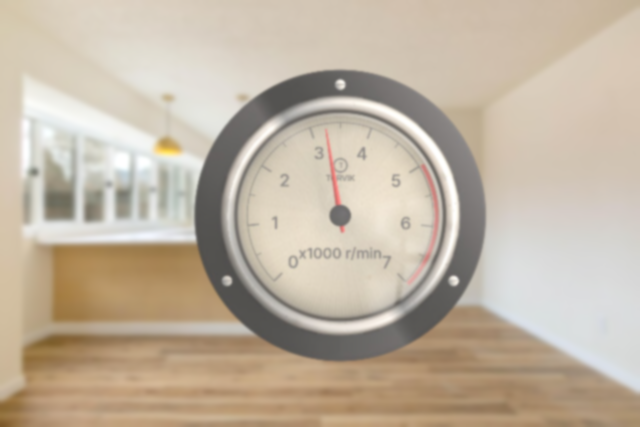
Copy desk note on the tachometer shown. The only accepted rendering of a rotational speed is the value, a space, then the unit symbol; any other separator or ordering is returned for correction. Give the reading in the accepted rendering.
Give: 3250 rpm
